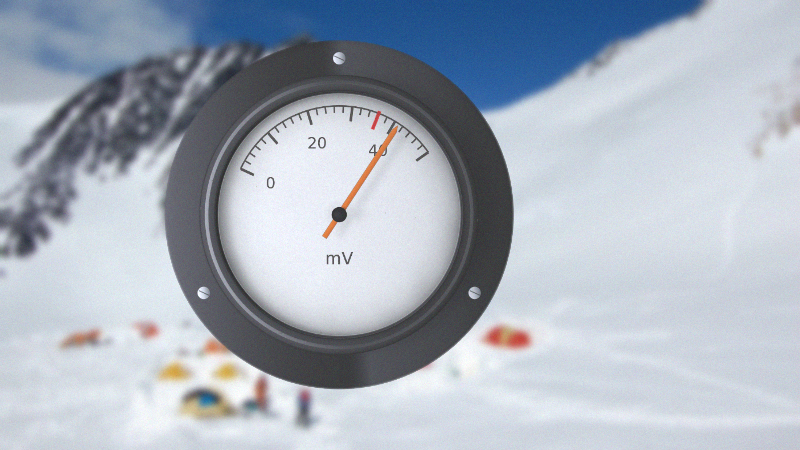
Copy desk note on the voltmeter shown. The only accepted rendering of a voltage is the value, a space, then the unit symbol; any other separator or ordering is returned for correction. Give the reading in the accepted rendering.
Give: 41 mV
